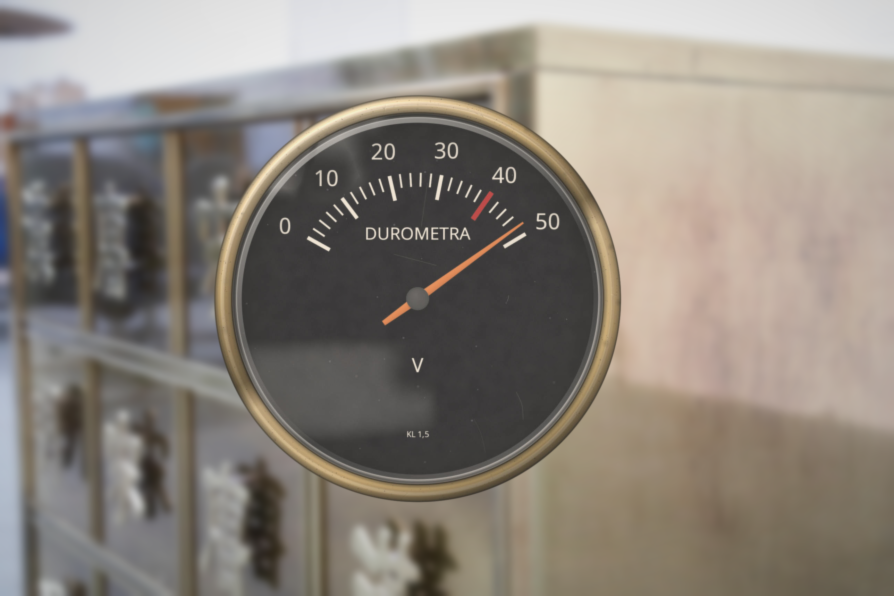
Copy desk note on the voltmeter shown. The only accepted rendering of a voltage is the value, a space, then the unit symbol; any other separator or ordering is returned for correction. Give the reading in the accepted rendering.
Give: 48 V
